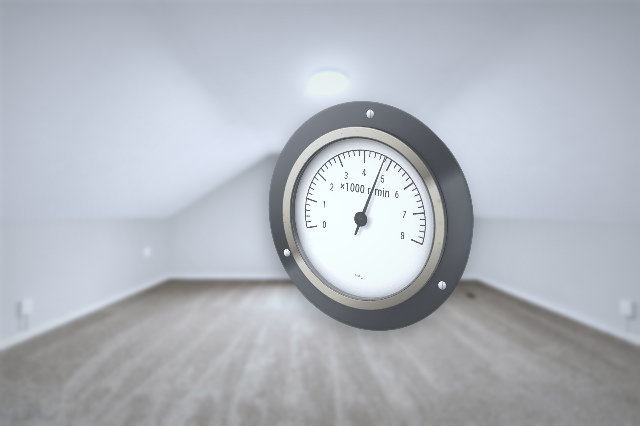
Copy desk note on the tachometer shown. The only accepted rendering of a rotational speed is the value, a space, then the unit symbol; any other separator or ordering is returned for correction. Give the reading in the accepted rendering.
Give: 4800 rpm
